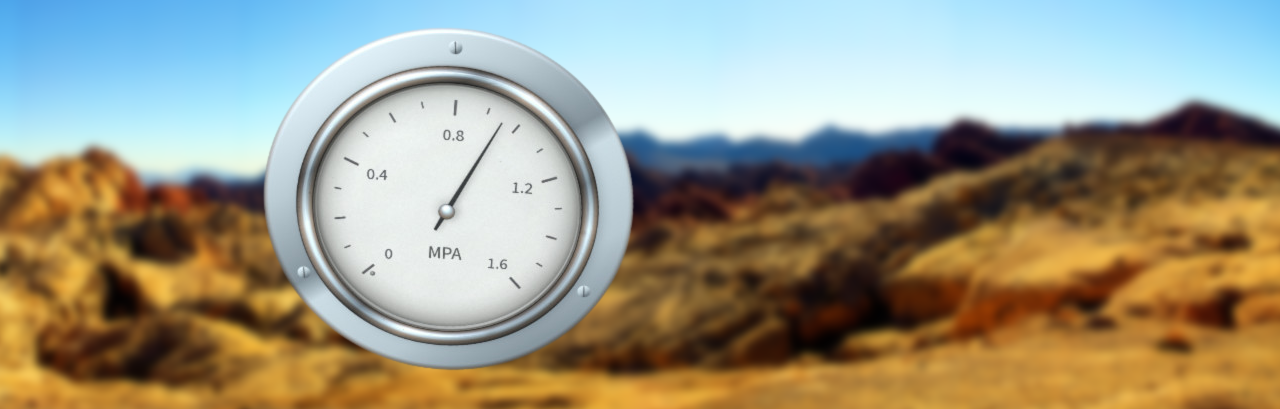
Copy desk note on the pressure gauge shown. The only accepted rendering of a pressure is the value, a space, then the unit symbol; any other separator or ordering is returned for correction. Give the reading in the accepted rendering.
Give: 0.95 MPa
